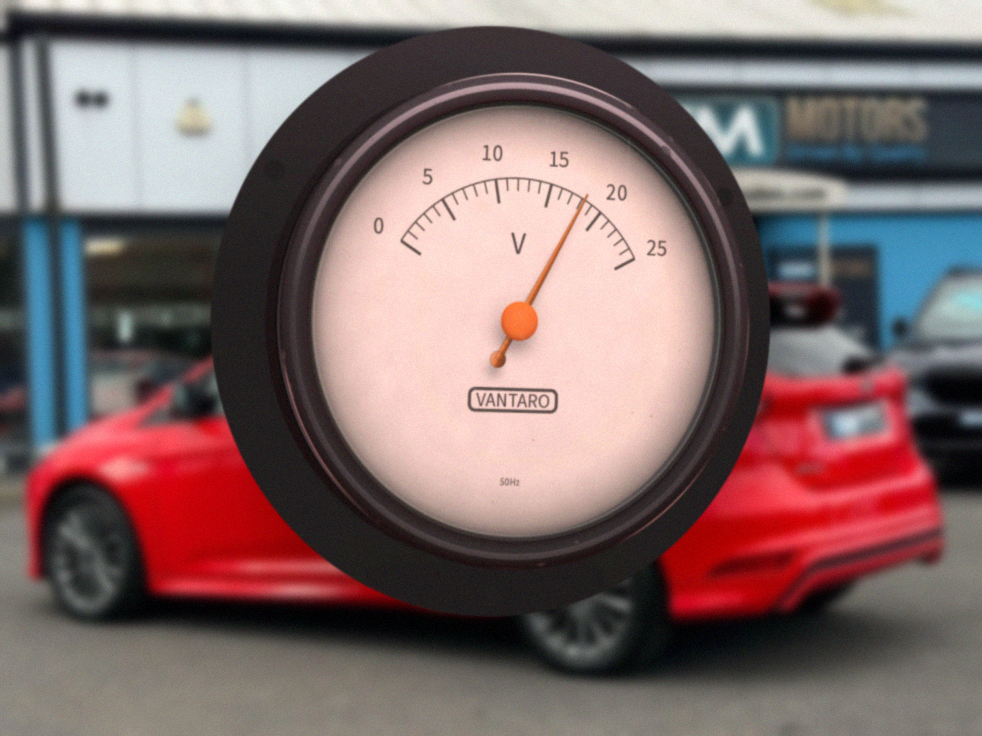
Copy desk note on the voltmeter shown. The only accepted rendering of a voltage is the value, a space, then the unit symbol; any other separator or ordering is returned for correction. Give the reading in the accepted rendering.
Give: 18 V
